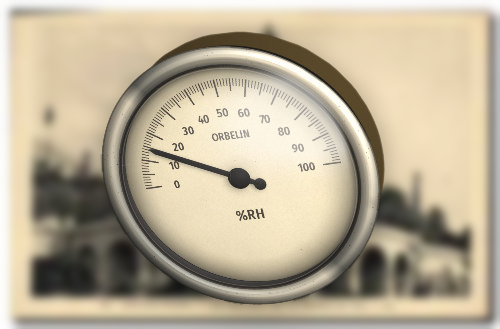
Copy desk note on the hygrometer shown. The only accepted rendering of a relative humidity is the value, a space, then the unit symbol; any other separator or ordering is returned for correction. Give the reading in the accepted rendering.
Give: 15 %
